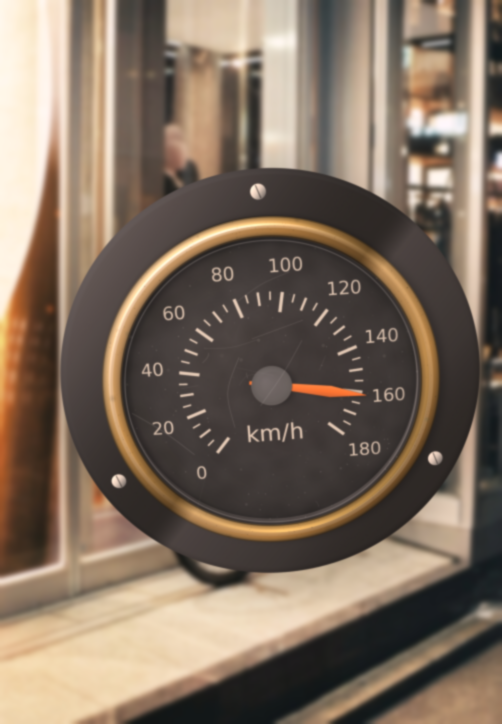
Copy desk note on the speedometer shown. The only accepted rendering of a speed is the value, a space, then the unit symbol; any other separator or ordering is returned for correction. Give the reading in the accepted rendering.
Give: 160 km/h
